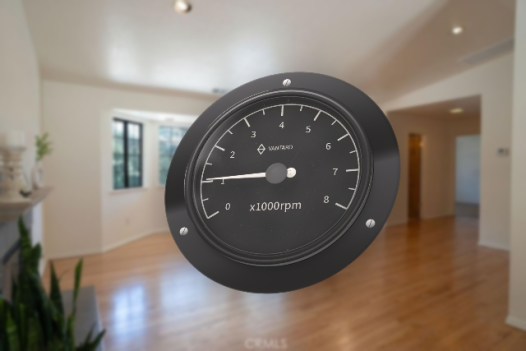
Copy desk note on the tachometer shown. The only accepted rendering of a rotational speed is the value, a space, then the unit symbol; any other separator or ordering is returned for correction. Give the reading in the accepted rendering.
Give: 1000 rpm
